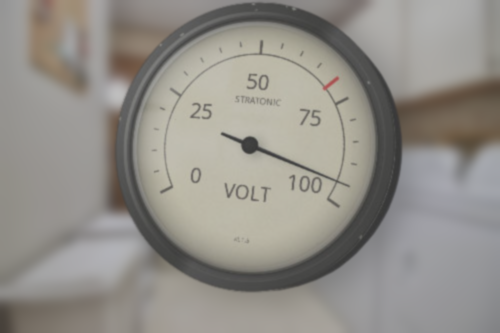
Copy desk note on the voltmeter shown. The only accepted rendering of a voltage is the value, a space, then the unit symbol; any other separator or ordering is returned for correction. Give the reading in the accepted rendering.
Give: 95 V
